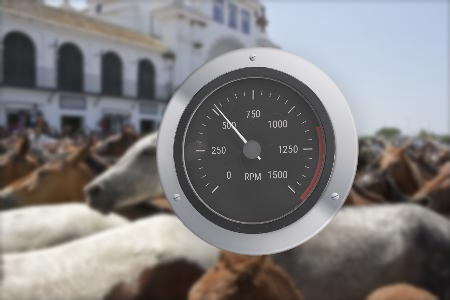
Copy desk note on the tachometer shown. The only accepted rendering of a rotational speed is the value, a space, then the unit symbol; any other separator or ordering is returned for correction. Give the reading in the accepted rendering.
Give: 525 rpm
